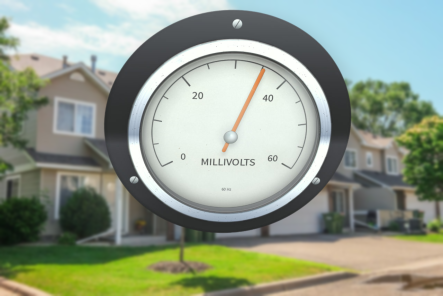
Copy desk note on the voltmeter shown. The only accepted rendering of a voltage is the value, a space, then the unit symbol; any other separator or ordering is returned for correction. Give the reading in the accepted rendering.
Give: 35 mV
